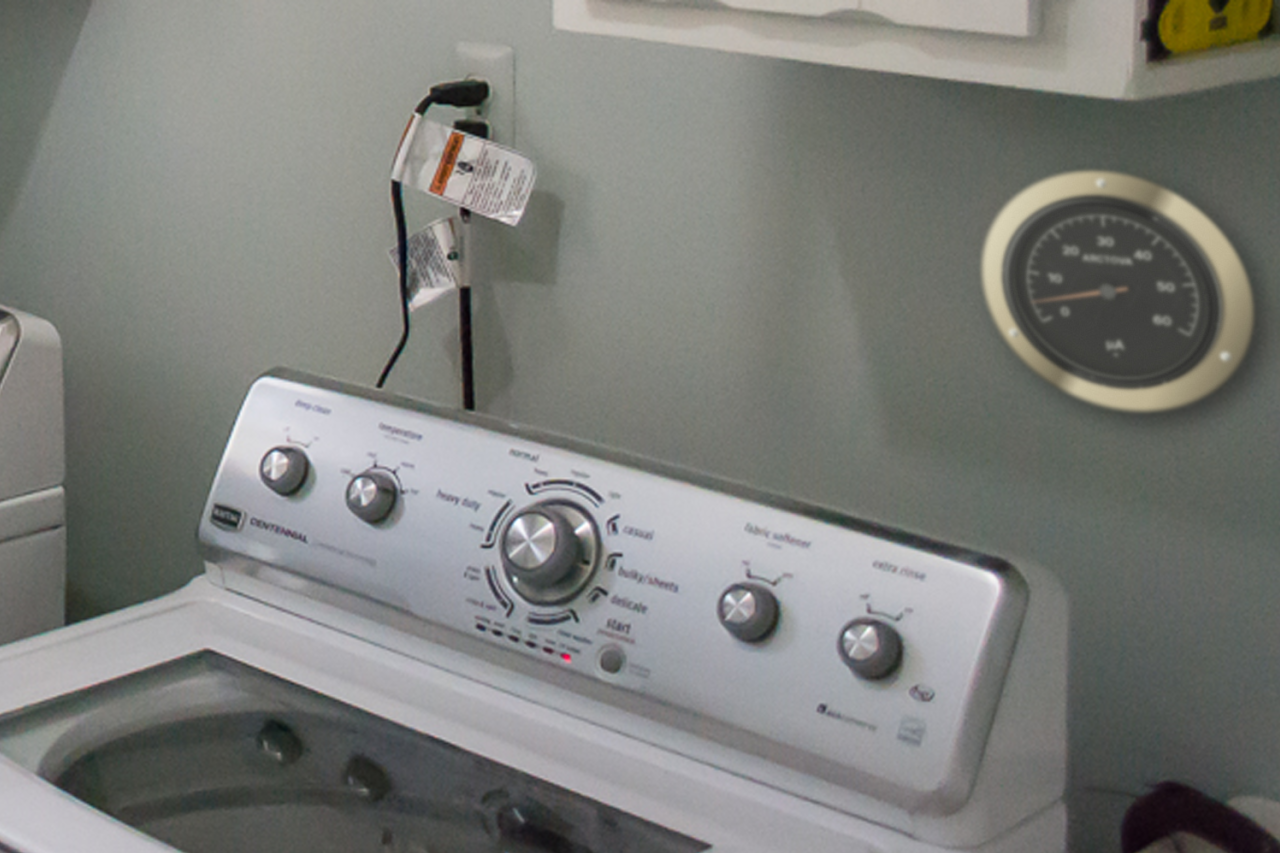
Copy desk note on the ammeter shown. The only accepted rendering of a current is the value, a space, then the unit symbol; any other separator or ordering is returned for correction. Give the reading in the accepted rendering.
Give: 4 µA
